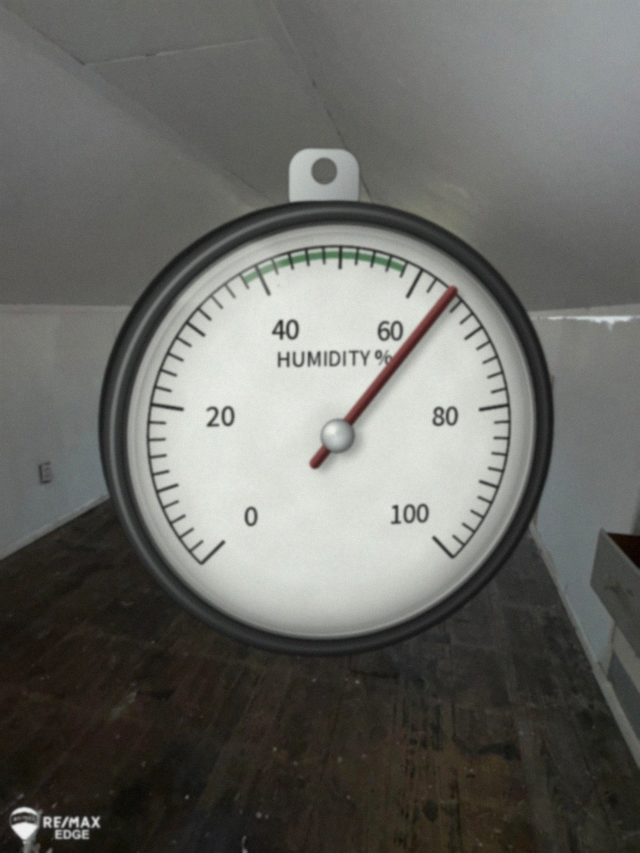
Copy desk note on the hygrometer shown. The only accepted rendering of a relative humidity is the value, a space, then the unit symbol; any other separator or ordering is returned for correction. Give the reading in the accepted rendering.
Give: 64 %
